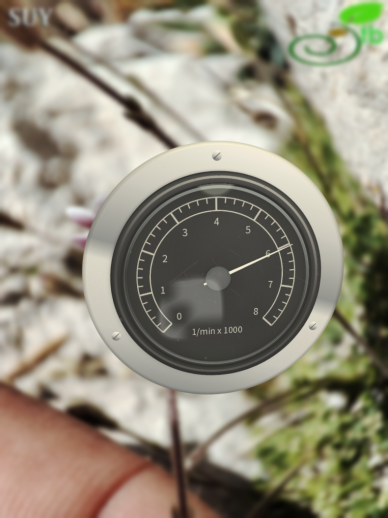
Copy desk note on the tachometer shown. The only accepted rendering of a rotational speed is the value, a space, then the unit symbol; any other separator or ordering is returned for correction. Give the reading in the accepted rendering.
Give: 6000 rpm
